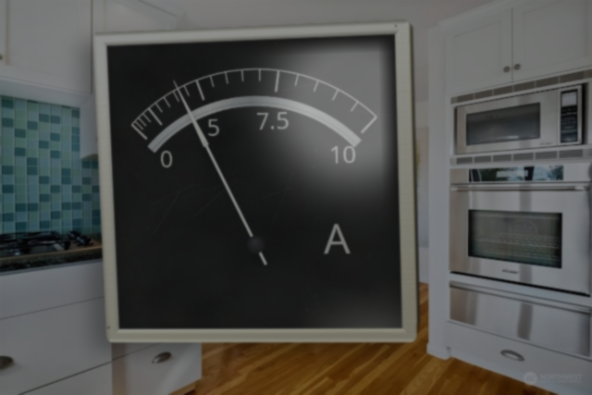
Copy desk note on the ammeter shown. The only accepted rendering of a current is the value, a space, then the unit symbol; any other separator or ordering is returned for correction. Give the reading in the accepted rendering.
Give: 4.25 A
